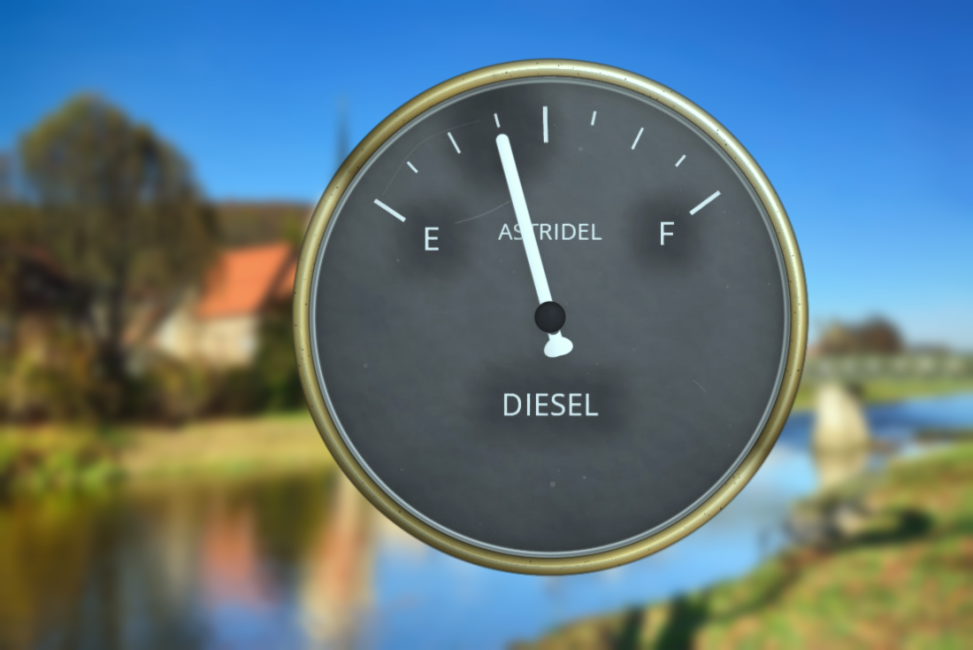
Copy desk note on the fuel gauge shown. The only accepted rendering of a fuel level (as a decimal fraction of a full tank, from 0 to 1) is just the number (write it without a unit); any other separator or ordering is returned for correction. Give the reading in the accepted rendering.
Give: 0.375
